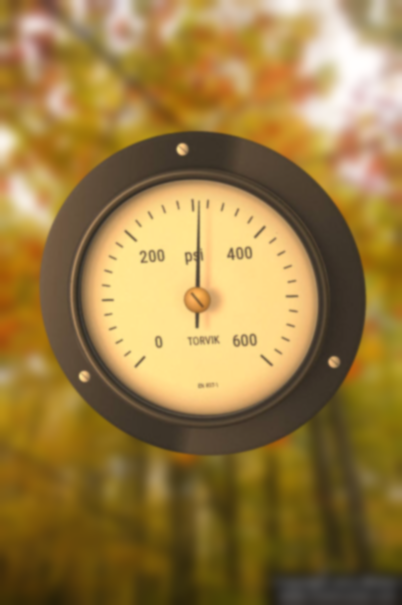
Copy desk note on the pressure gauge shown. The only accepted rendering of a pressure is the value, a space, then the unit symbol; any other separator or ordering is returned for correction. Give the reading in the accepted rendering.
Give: 310 psi
